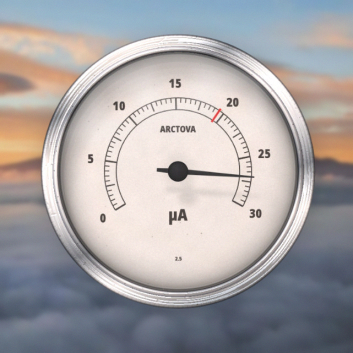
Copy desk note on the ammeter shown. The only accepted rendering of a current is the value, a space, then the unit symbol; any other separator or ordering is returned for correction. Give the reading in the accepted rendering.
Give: 27 µA
